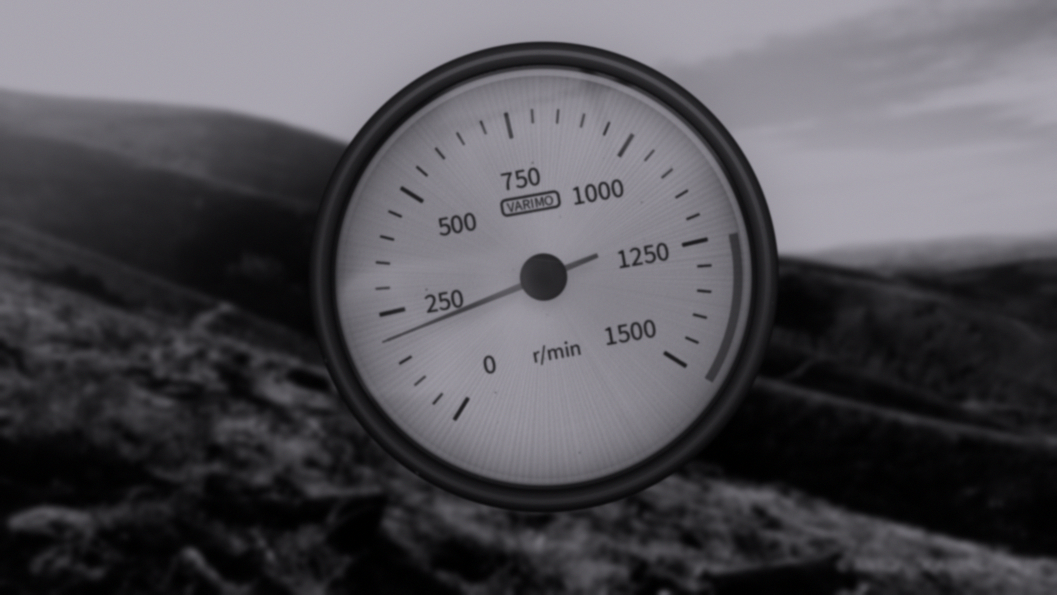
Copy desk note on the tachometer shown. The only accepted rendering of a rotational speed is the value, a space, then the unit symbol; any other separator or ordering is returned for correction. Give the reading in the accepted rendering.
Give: 200 rpm
